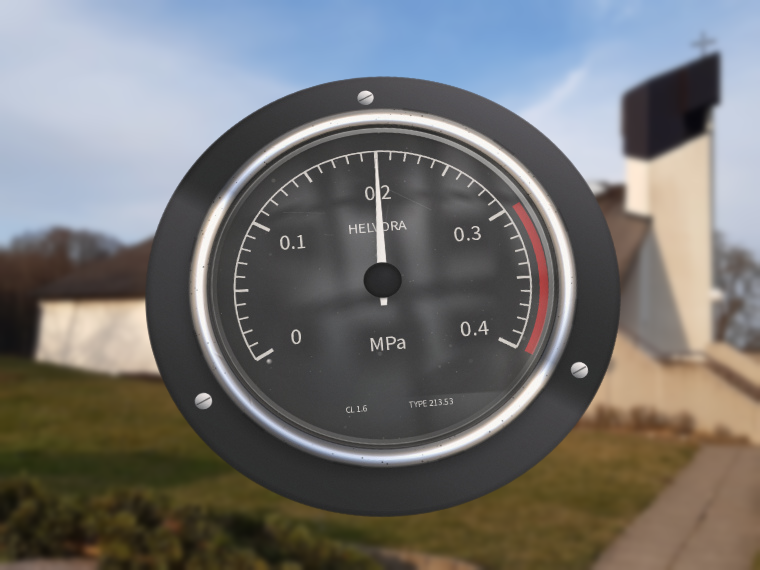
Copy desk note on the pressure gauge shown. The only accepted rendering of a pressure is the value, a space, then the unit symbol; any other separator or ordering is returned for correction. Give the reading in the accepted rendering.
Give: 0.2 MPa
